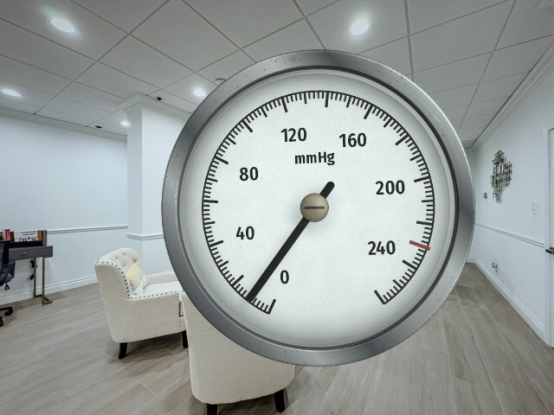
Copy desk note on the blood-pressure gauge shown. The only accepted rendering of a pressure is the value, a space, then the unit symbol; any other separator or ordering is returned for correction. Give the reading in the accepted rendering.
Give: 10 mmHg
